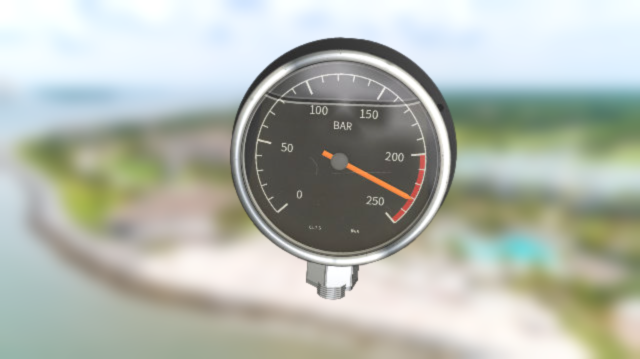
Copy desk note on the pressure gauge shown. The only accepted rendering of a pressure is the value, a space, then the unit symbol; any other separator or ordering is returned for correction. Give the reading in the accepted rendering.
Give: 230 bar
